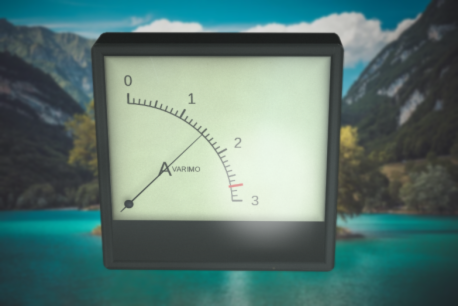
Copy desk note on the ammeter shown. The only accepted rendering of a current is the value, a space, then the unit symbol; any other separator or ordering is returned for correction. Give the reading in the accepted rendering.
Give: 1.5 A
